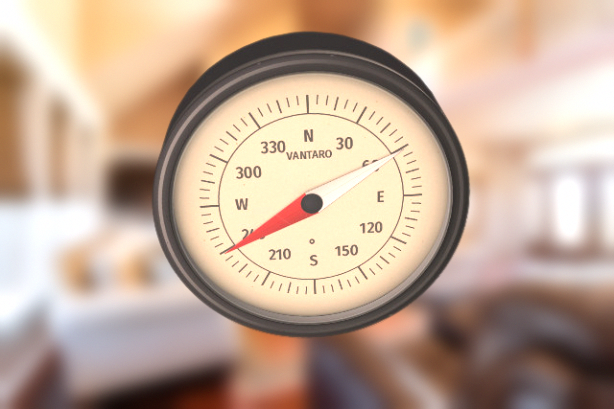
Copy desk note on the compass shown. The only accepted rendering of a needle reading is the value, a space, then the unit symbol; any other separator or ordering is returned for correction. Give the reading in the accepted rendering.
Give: 240 °
